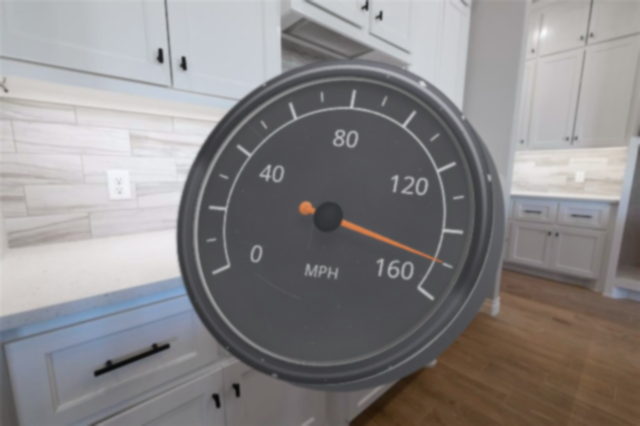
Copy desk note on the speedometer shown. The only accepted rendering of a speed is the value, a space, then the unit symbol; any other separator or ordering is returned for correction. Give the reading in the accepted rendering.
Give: 150 mph
